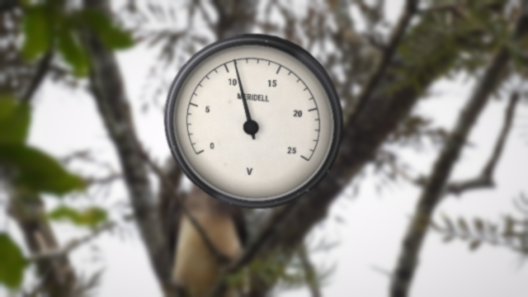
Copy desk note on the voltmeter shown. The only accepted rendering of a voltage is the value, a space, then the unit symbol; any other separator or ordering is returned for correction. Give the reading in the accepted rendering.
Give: 11 V
